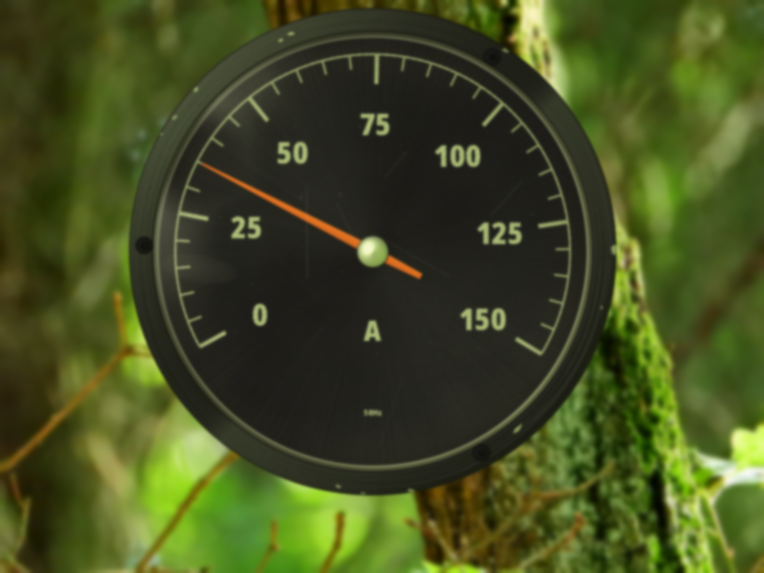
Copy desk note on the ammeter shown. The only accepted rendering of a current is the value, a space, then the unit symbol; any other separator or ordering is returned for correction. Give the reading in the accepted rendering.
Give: 35 A
